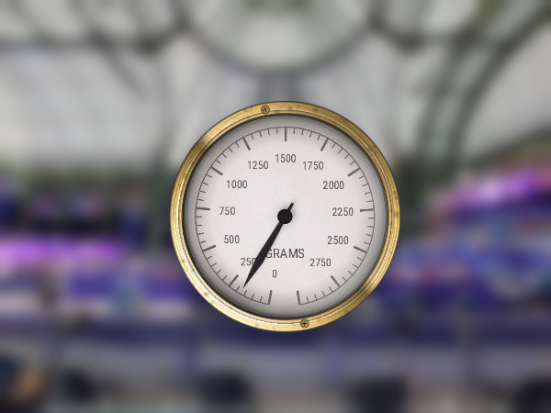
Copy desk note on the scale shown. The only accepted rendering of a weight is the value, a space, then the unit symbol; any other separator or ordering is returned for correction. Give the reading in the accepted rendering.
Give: 175 g
